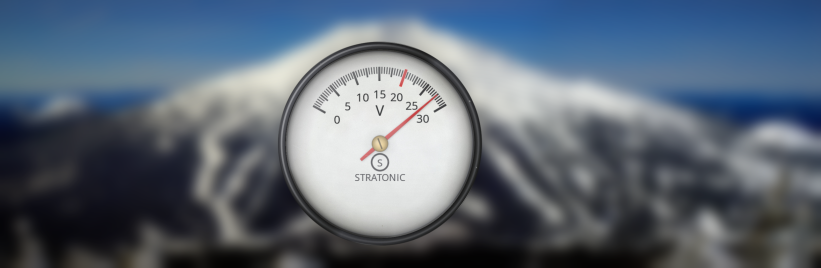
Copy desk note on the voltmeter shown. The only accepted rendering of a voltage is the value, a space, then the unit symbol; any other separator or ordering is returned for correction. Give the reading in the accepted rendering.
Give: 27.5 V
